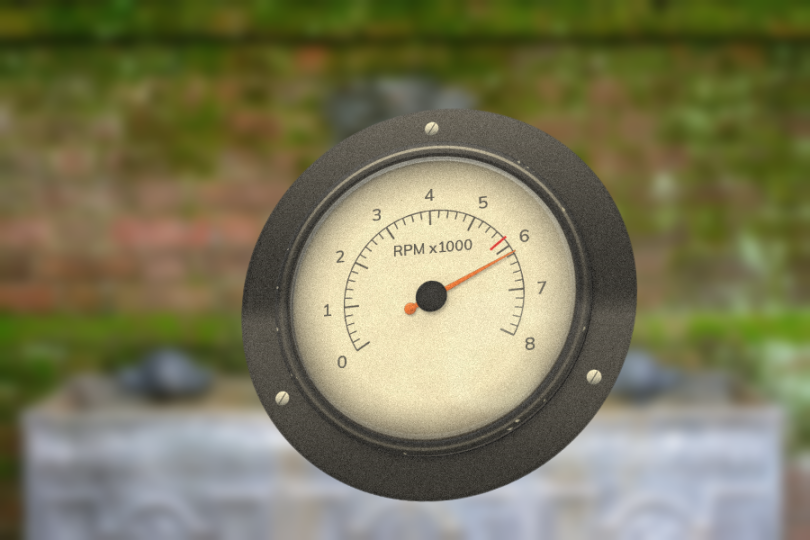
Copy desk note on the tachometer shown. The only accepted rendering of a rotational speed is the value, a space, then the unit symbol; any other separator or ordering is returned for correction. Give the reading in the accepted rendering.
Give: 6200 rpm
